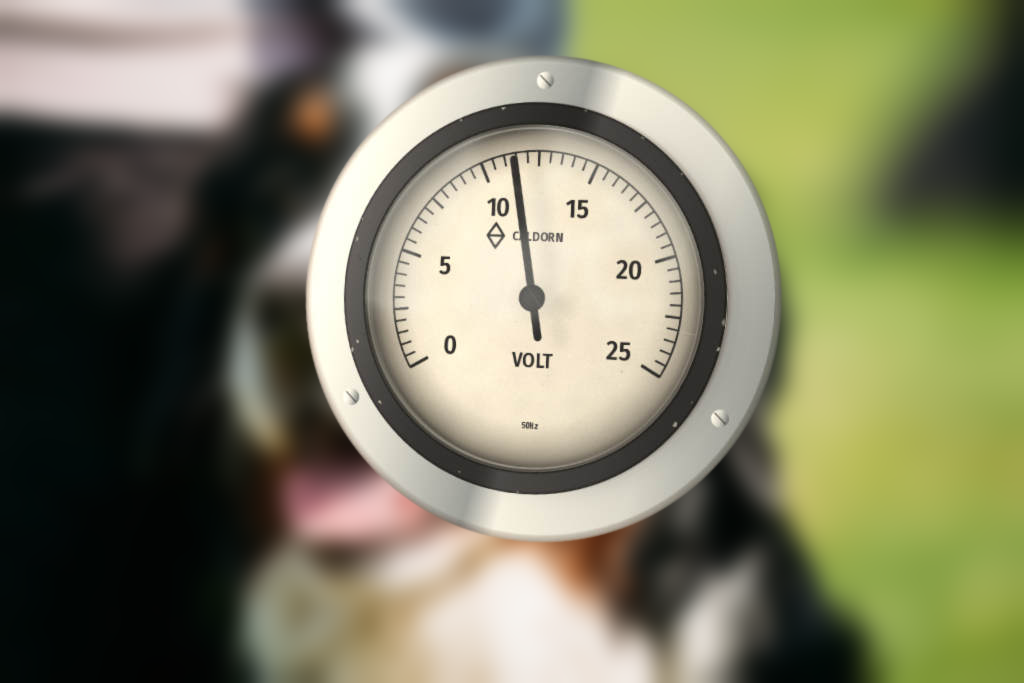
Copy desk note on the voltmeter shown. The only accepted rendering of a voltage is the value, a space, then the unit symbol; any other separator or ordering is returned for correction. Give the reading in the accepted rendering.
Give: 11.5 V
